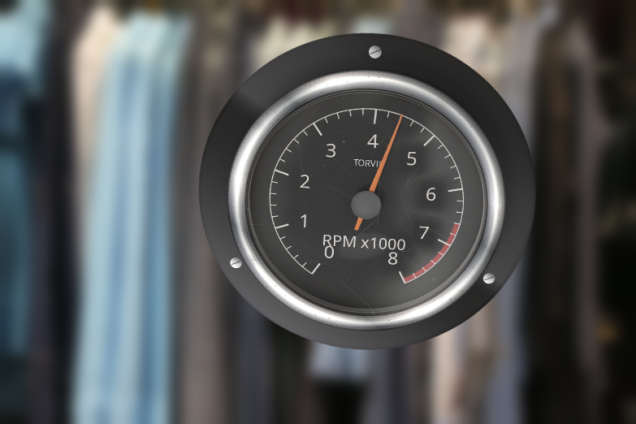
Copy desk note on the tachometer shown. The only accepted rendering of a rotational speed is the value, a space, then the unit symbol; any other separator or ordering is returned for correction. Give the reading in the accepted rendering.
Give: 4400 rpm
